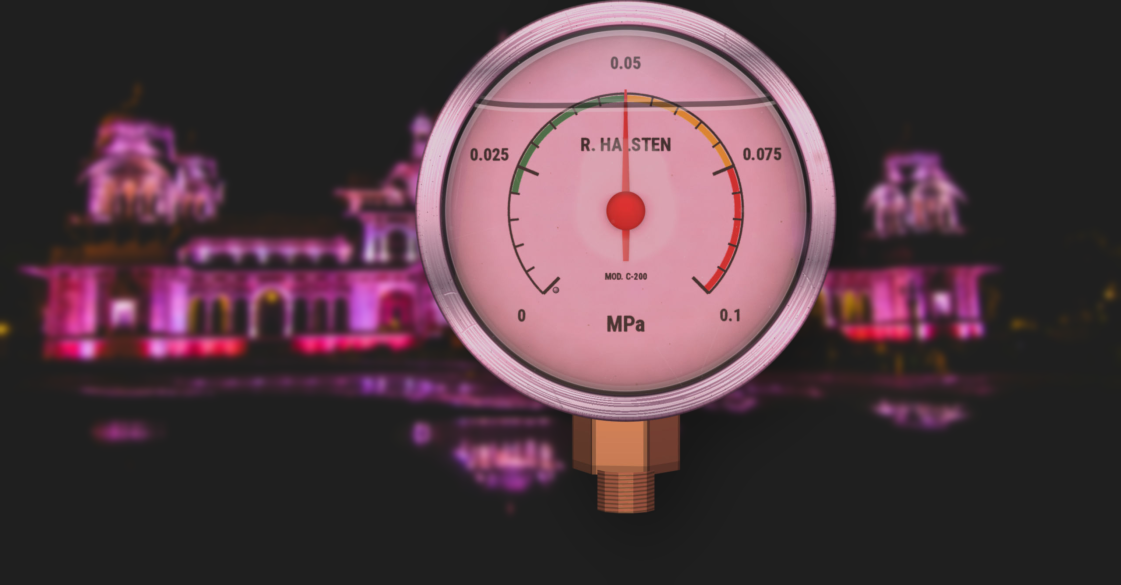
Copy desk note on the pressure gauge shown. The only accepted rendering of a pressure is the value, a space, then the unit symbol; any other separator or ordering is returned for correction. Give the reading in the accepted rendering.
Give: 0.05 MPa
